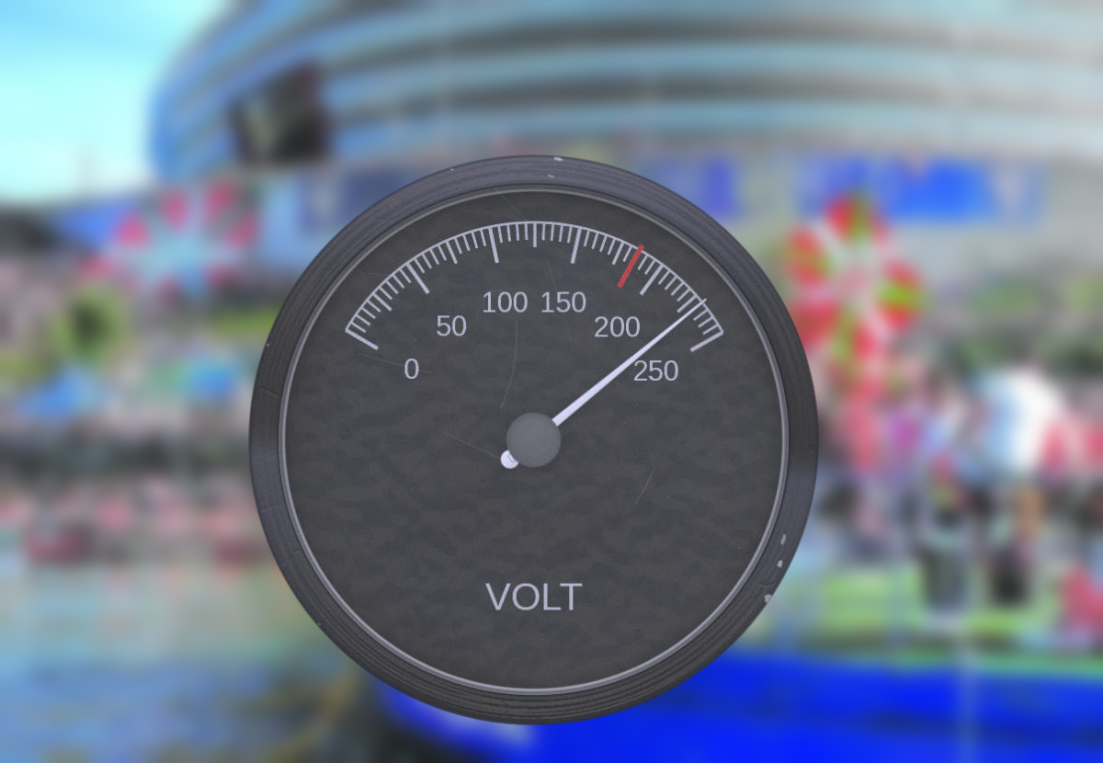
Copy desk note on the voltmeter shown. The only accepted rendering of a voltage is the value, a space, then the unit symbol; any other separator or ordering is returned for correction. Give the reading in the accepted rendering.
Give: 230 V
